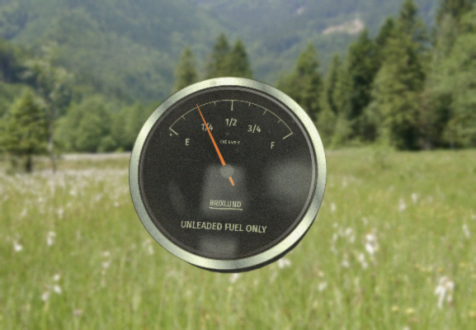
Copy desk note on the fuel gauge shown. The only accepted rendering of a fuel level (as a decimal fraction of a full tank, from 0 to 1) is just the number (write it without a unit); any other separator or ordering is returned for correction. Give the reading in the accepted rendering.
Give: 0.25
